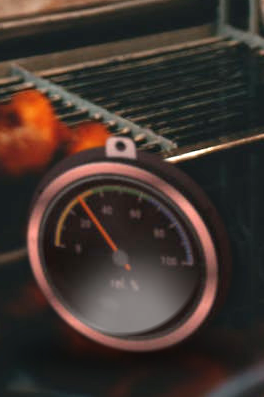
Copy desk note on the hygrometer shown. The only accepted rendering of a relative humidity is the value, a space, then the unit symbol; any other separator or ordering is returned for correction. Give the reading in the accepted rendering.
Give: 30 %
